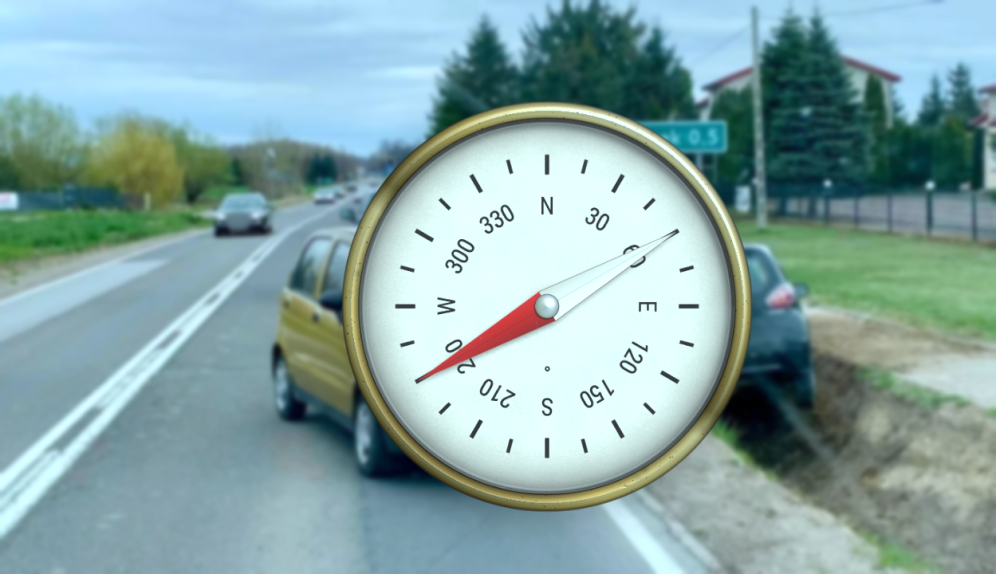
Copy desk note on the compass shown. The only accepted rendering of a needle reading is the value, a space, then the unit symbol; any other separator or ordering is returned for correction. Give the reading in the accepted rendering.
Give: 240 °
